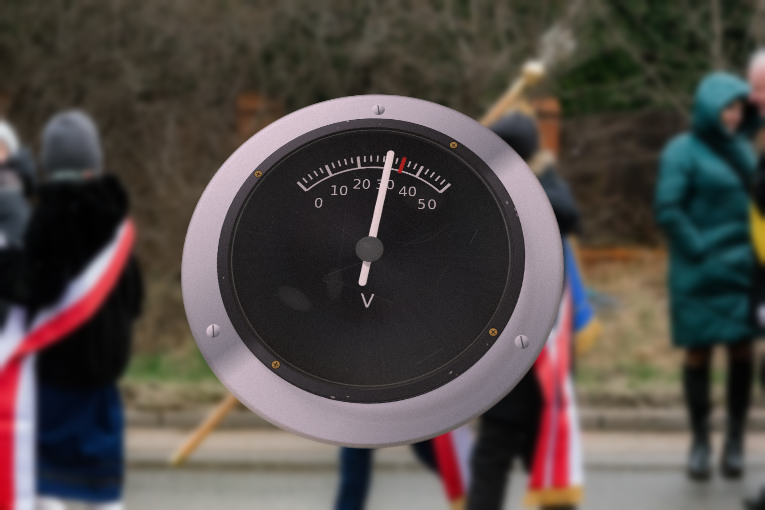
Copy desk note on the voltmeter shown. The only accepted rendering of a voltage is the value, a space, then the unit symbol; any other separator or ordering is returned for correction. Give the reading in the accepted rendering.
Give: 30 V
